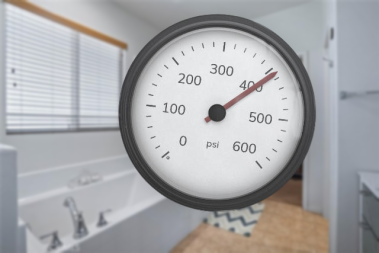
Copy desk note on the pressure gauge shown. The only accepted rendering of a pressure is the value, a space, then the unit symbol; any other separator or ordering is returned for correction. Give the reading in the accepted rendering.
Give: 410 psi
